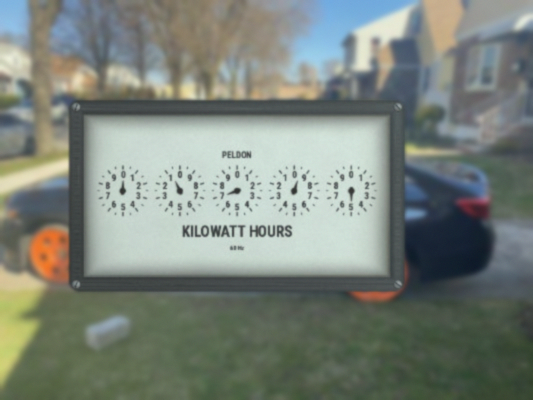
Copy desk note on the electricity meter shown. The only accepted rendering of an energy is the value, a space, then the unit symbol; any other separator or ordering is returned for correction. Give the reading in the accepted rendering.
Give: 695 kWh
